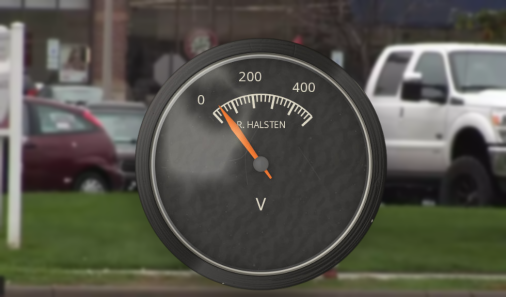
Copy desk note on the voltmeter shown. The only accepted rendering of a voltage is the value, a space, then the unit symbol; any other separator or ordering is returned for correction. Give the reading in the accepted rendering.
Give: 40 V
